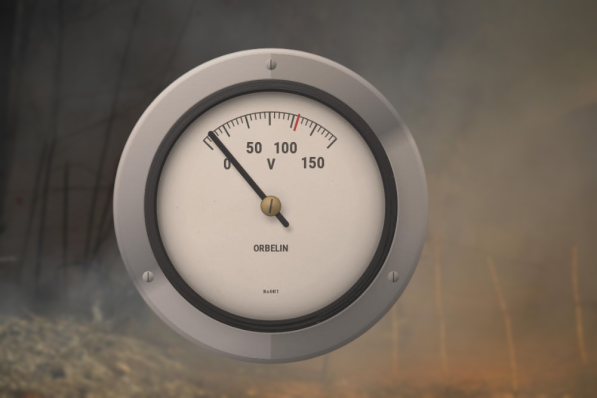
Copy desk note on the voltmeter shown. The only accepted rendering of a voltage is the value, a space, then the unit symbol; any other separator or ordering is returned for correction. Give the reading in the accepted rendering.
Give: 10 V
